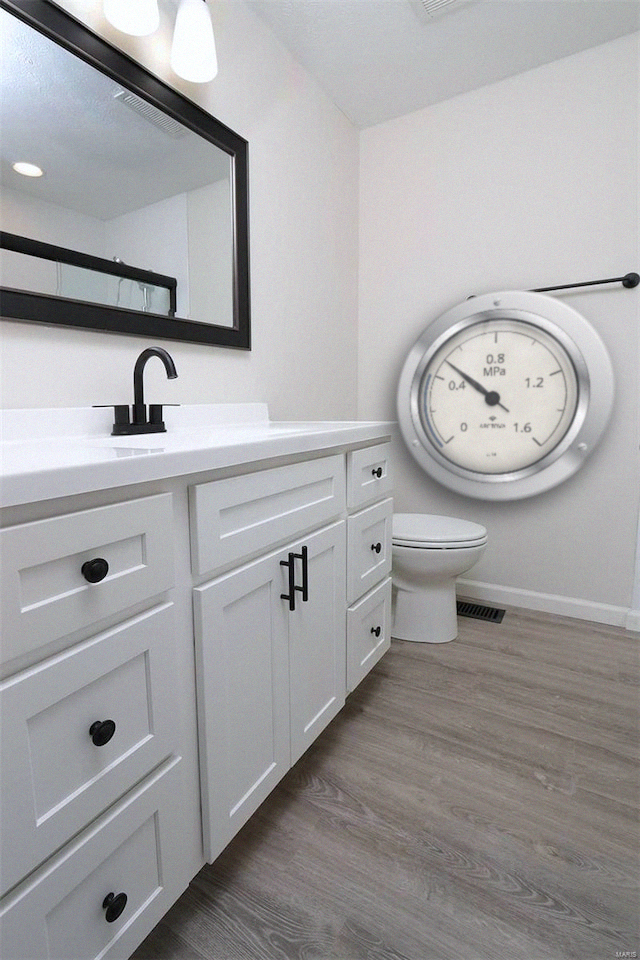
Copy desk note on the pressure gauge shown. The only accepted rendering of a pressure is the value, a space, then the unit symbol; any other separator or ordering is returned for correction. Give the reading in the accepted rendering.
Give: 0.5 MPa
